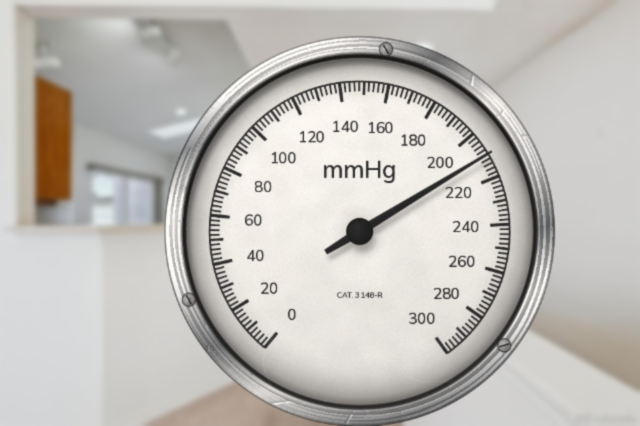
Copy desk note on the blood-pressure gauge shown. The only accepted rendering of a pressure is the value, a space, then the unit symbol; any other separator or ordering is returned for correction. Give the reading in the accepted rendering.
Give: 210 mmHg
